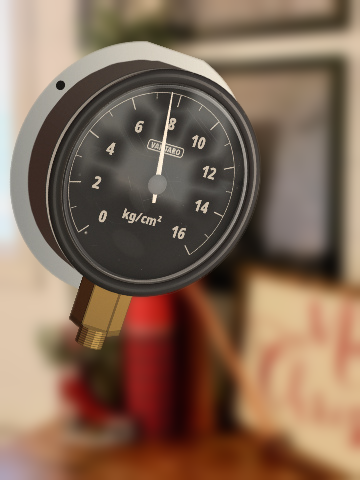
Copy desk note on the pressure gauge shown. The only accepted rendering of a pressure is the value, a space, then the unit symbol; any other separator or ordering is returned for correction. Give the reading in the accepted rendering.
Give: 7.5 kg/cm²
